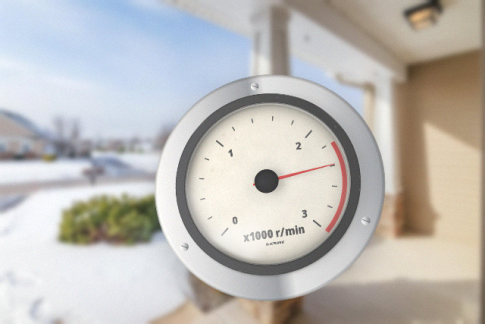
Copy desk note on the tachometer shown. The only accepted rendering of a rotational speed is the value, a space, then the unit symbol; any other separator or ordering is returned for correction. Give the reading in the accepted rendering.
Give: 2400 rpm
